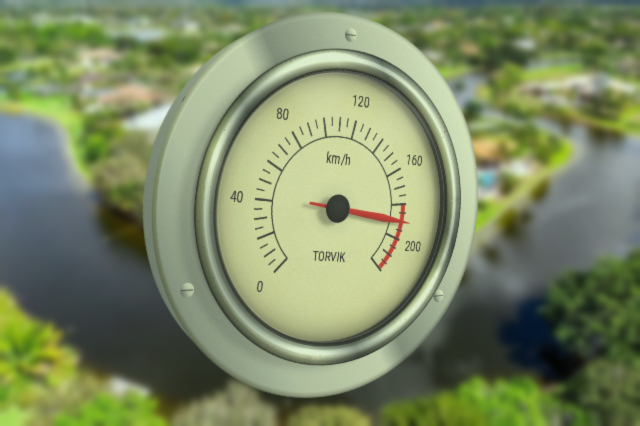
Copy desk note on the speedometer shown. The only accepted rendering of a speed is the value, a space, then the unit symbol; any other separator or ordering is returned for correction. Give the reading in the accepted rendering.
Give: 190 km/h
